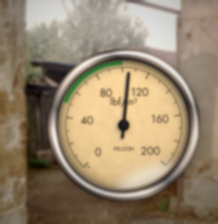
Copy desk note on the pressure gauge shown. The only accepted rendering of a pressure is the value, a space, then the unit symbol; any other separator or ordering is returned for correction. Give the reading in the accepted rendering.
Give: 105 psi
